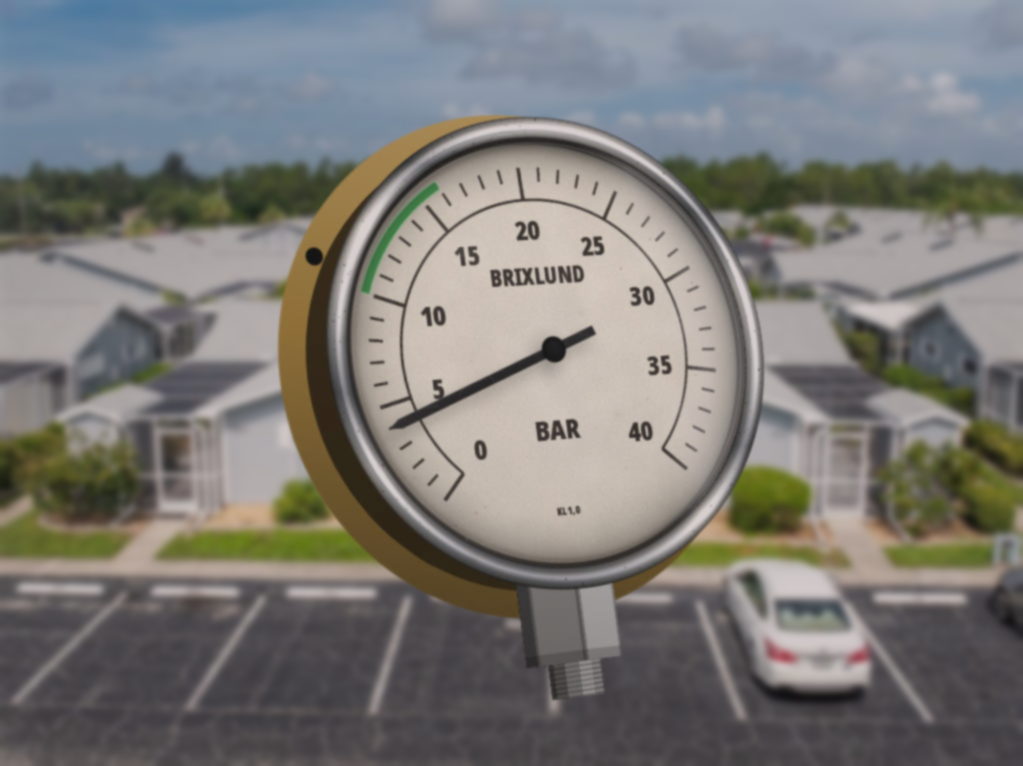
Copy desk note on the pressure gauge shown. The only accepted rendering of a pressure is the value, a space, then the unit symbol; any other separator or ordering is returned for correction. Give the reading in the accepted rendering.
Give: 4 bar
